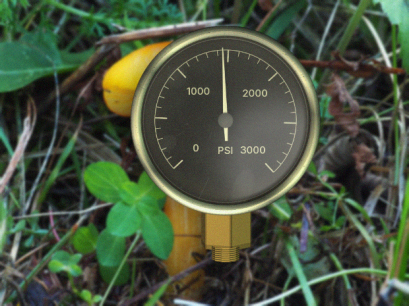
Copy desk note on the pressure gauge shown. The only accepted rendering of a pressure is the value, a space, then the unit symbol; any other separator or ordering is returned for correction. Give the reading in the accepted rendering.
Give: 1450 psi
